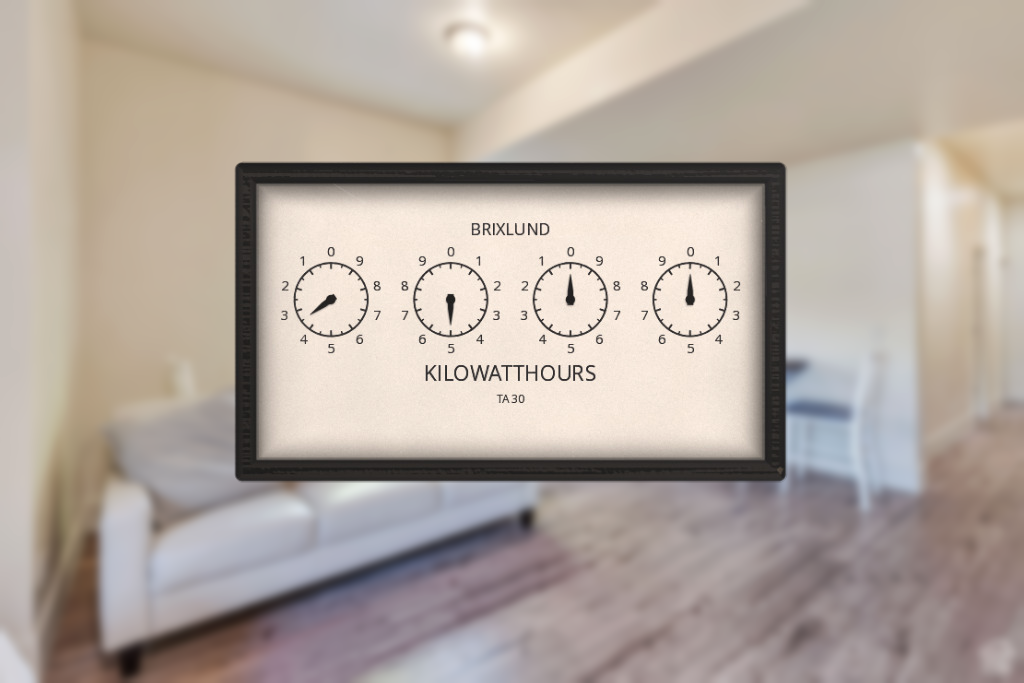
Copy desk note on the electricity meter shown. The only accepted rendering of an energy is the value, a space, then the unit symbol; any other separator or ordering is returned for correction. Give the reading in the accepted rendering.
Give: 3500 kWh
